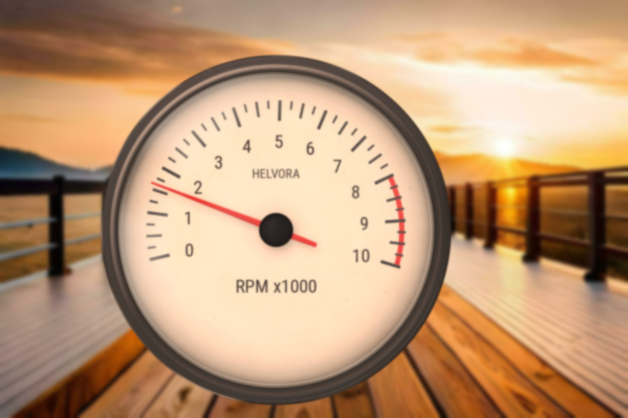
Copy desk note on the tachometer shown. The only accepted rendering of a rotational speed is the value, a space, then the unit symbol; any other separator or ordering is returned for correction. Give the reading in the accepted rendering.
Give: 1625 rpm
